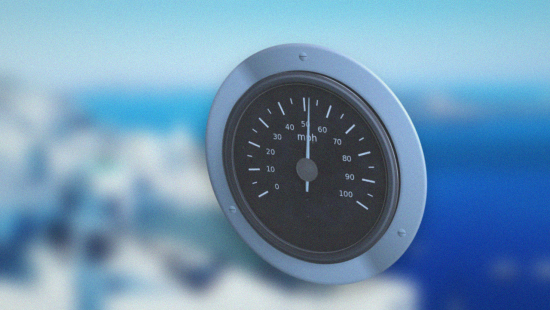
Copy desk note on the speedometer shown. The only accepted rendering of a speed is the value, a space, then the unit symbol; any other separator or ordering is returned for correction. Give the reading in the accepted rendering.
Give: 52.5 mph
